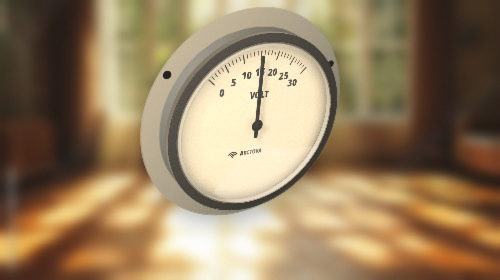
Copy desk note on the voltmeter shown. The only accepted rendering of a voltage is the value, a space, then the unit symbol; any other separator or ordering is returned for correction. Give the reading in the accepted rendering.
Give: 15 V
